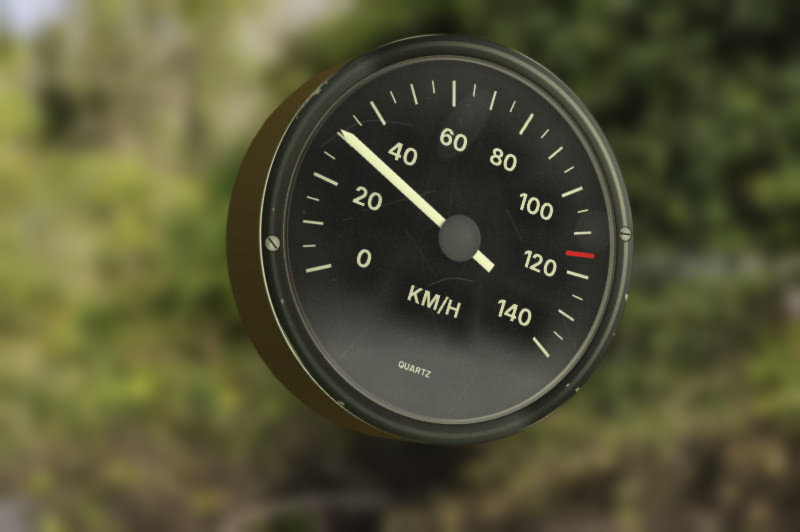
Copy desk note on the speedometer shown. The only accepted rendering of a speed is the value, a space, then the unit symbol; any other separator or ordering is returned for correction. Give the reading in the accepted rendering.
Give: 30 km/h
